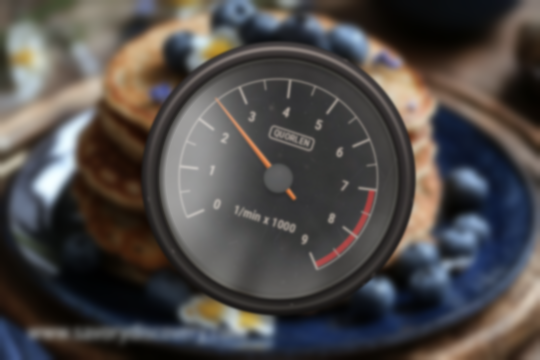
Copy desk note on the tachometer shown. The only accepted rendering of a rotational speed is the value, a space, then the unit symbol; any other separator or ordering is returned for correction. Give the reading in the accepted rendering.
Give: 2500 rpm
